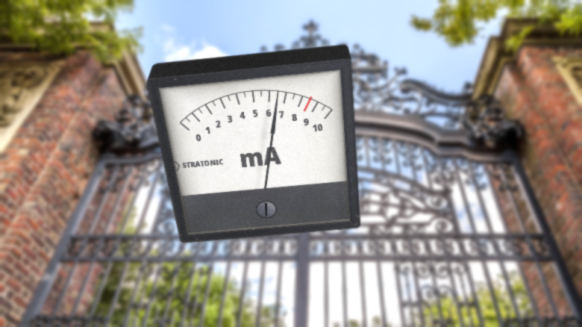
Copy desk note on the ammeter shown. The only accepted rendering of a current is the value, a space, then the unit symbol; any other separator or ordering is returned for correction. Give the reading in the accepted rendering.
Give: 6.5 mA
